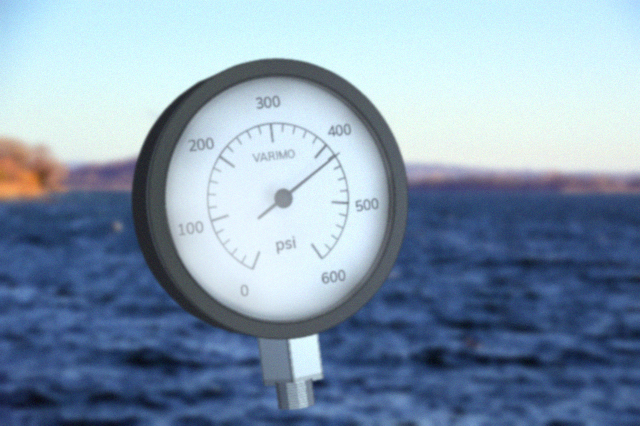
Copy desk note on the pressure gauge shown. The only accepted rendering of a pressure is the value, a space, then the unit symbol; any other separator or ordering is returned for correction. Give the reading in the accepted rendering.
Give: 420 psi
